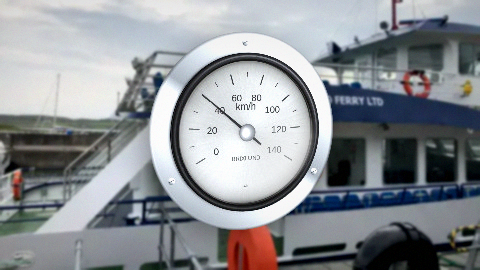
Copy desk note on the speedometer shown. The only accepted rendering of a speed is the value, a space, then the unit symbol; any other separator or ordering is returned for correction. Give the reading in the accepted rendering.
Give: 40 km/h
